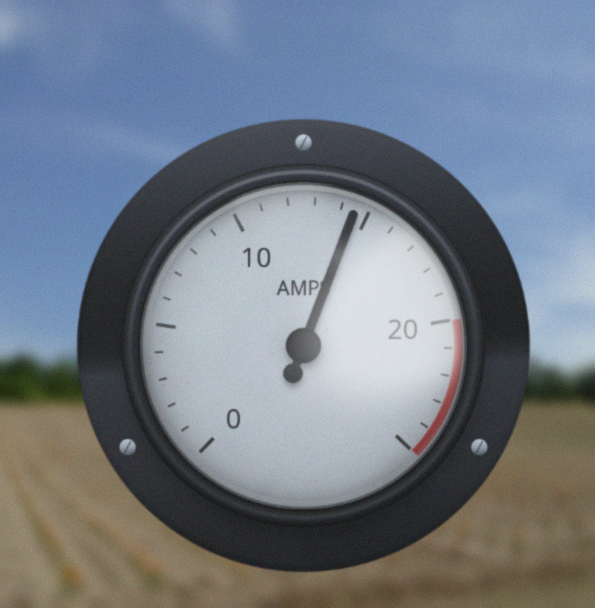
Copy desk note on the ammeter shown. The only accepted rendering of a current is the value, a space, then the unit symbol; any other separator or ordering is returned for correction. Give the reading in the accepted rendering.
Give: 14.5 A
